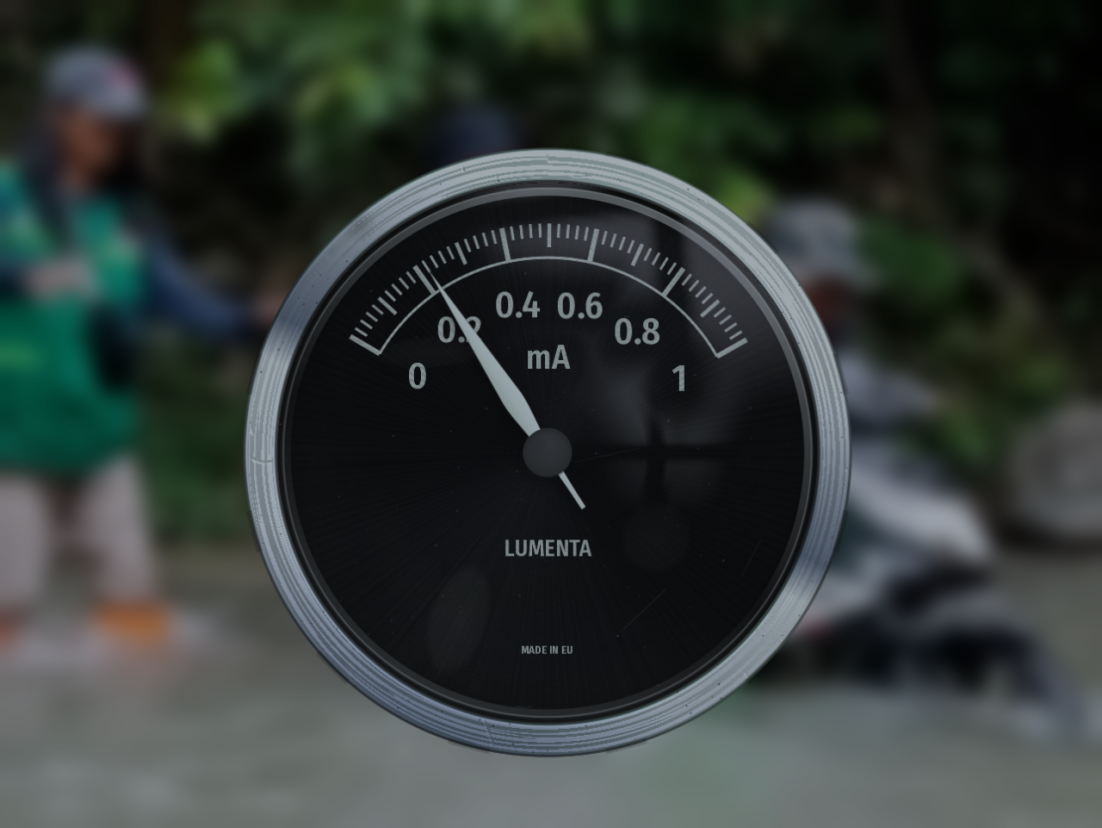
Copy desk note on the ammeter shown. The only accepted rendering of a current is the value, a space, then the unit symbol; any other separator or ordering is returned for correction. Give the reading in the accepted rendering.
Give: 0.22 mA
